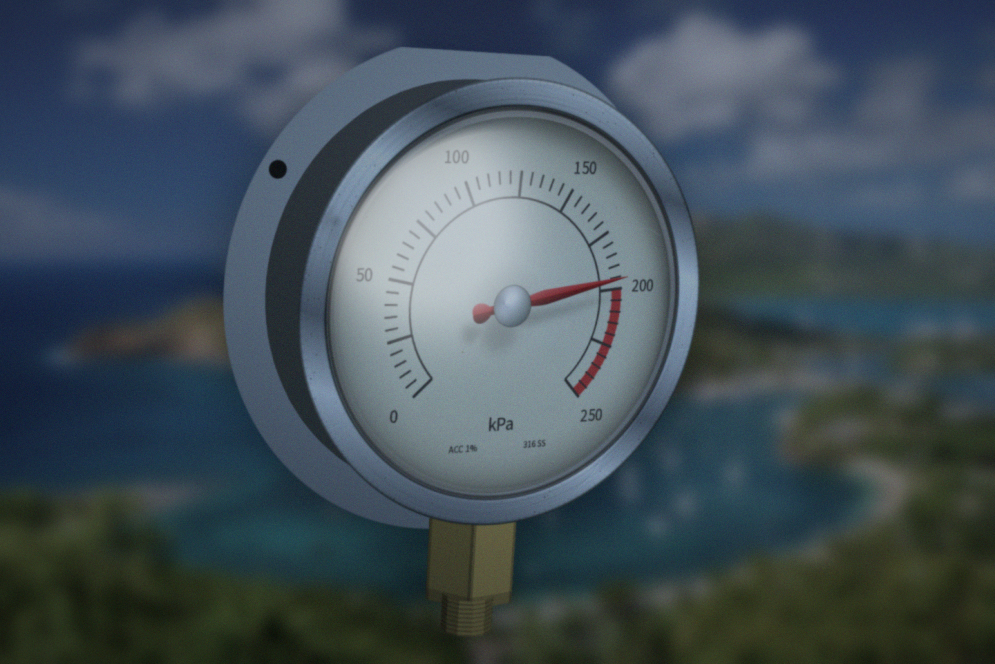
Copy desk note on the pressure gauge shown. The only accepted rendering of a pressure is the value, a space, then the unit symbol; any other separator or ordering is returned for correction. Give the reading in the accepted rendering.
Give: 195 kPa
